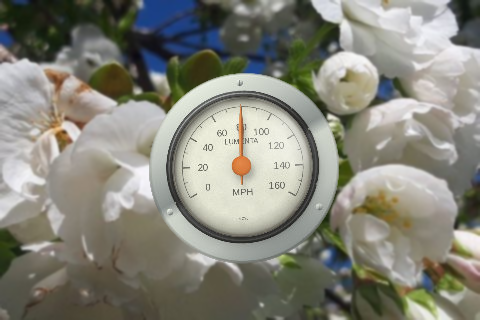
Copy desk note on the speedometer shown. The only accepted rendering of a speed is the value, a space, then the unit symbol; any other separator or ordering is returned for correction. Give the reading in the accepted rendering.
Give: 80 mph
